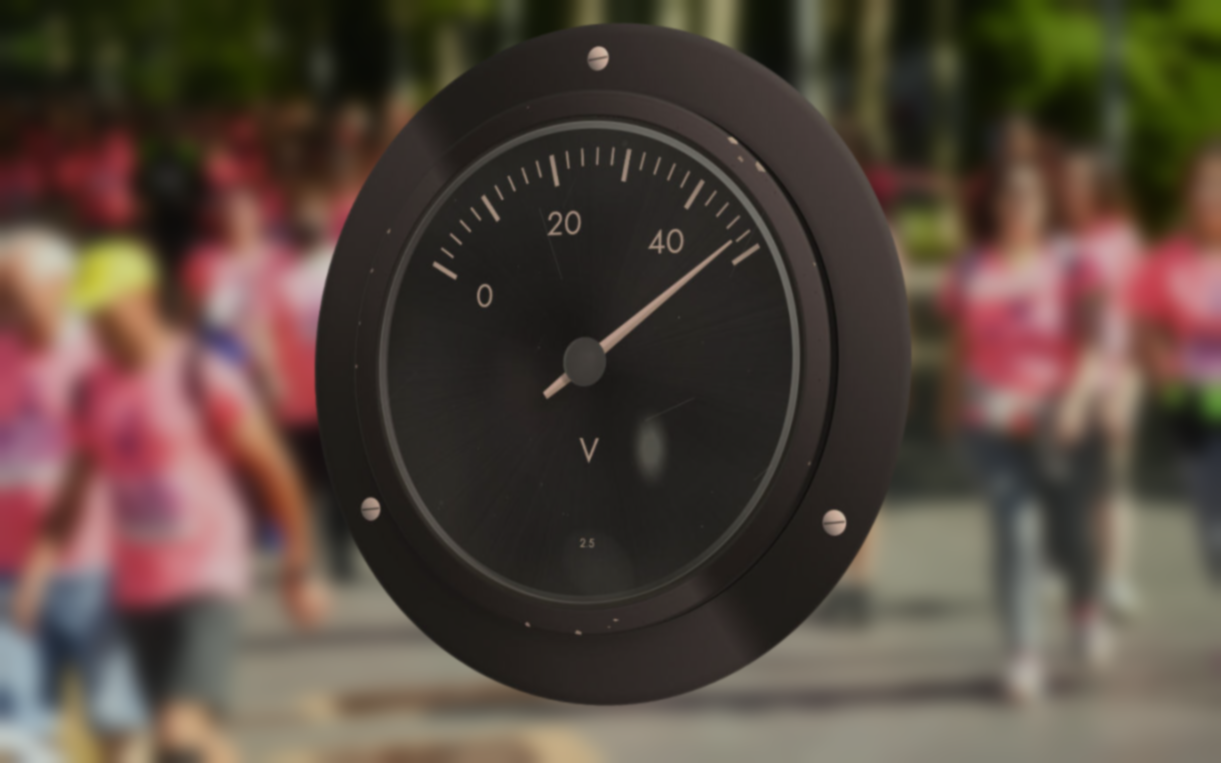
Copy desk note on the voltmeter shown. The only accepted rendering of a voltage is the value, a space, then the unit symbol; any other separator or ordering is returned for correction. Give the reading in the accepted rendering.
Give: 48 V
